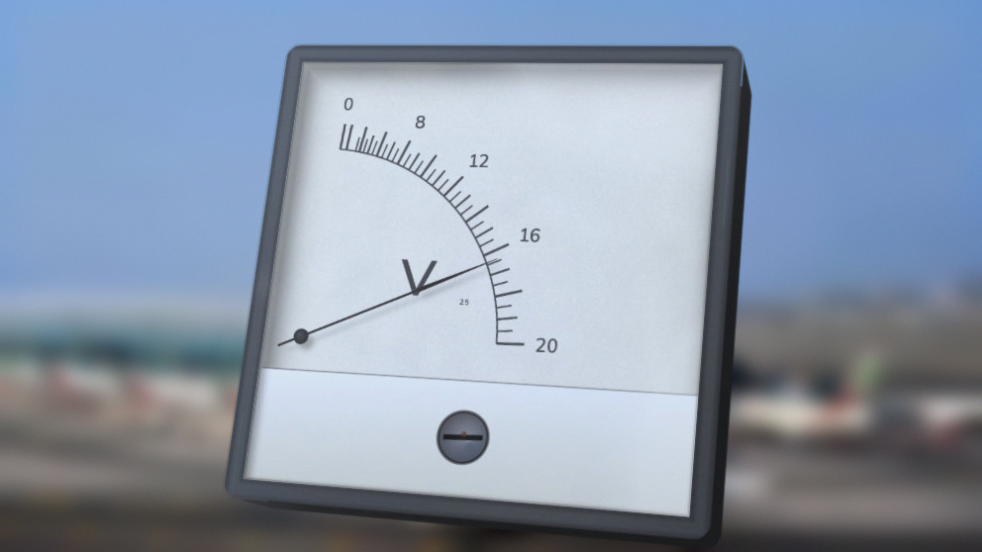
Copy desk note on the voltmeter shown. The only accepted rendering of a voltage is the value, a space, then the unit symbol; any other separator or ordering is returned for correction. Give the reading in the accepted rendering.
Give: 16.5 V
